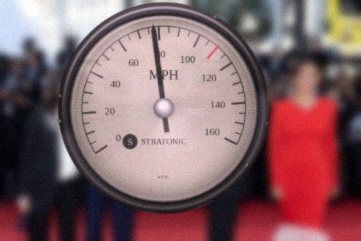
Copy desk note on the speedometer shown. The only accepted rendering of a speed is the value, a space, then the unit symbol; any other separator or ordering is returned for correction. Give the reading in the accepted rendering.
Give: 77.5 mph
